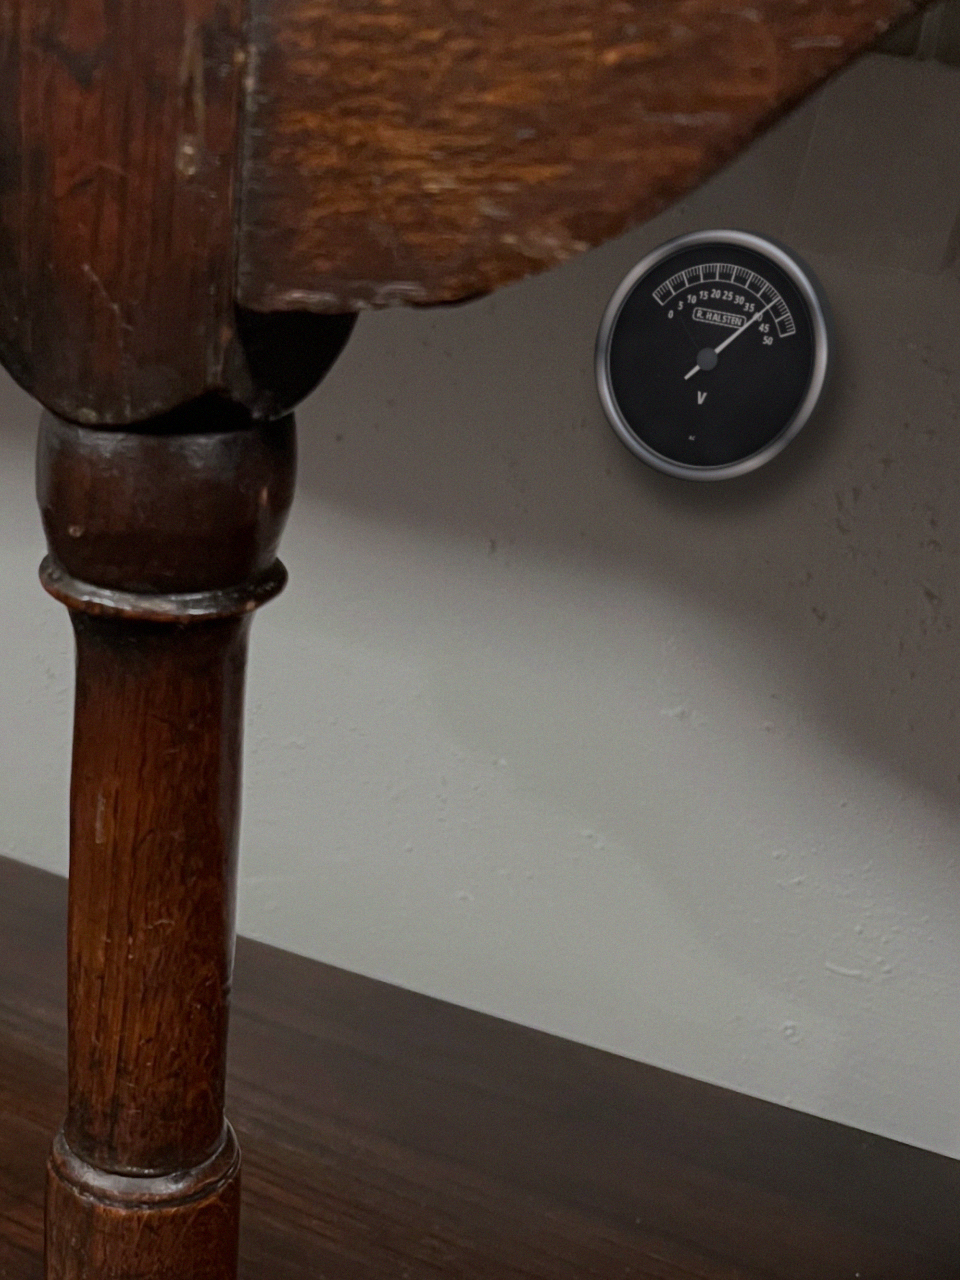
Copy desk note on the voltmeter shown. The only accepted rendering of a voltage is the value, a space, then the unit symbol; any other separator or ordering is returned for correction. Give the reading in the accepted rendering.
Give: 40 V
